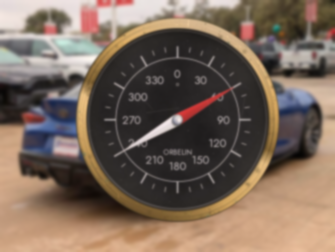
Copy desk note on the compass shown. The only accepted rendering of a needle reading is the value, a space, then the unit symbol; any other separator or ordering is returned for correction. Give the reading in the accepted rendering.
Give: 60 °
